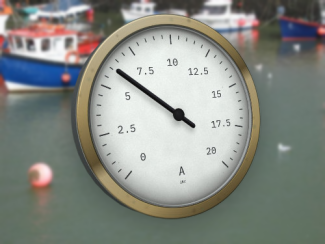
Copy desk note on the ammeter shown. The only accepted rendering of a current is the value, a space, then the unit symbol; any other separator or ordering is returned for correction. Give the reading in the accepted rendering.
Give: 6 A
